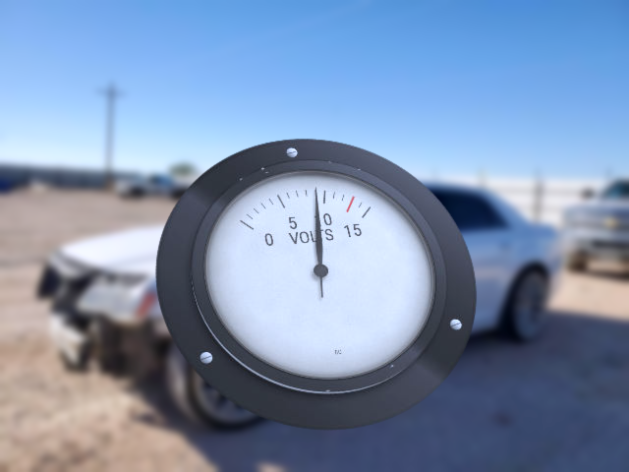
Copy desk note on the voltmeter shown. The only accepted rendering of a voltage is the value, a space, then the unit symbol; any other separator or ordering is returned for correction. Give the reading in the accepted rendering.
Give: 9 V
